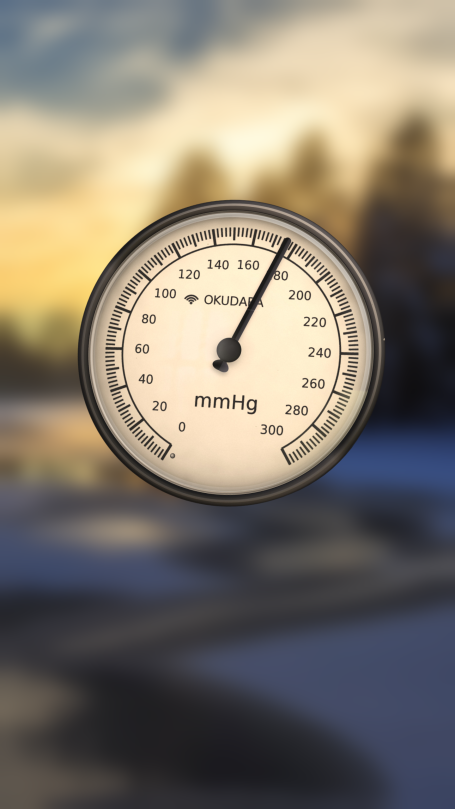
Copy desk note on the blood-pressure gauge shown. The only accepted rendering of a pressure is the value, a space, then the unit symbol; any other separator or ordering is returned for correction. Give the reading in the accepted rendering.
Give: 176 mmHg
